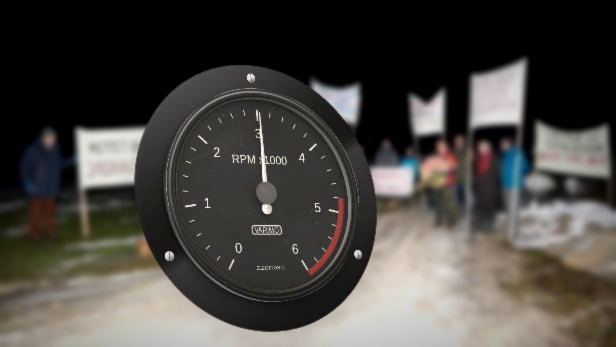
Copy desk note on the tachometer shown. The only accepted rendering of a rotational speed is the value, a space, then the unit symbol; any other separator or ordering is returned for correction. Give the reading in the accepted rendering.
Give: 3000 rpm
